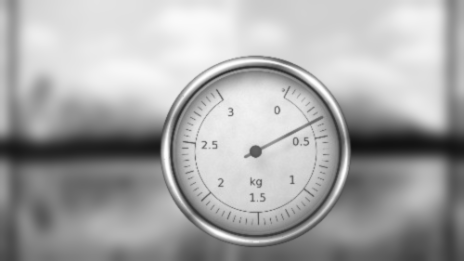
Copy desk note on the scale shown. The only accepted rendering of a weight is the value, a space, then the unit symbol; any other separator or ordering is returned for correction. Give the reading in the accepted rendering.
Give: 0.35 kg
